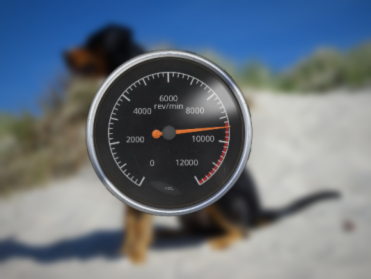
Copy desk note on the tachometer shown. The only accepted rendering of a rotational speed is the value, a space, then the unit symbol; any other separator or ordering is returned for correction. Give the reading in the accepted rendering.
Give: 9400 rpm
